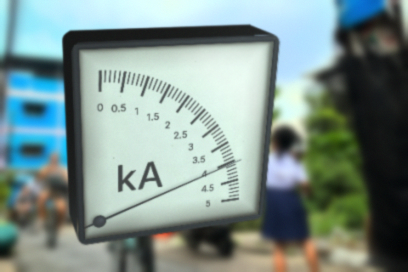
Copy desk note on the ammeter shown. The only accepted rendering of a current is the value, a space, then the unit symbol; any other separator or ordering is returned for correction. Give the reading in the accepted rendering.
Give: 4 kA
